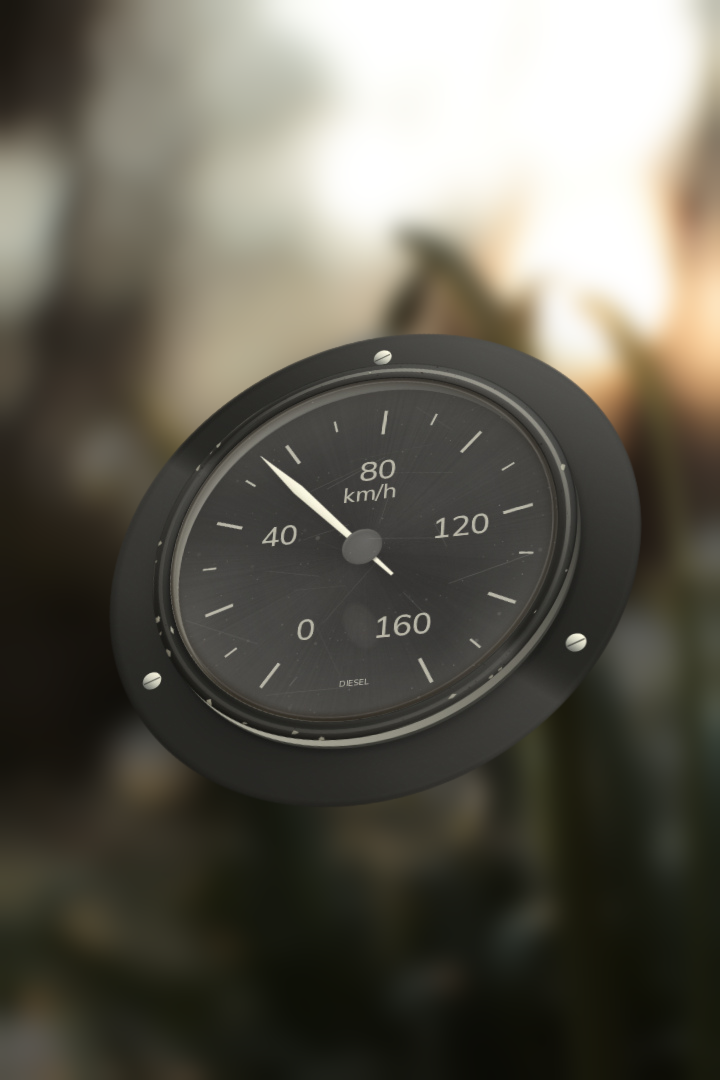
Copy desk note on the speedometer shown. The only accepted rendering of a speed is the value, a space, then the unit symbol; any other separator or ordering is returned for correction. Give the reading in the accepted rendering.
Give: 55 km/h
